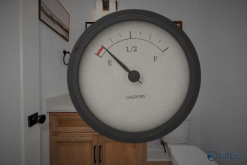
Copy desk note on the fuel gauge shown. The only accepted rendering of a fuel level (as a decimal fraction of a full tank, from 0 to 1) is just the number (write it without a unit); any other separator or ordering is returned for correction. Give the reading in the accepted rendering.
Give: 0.125
